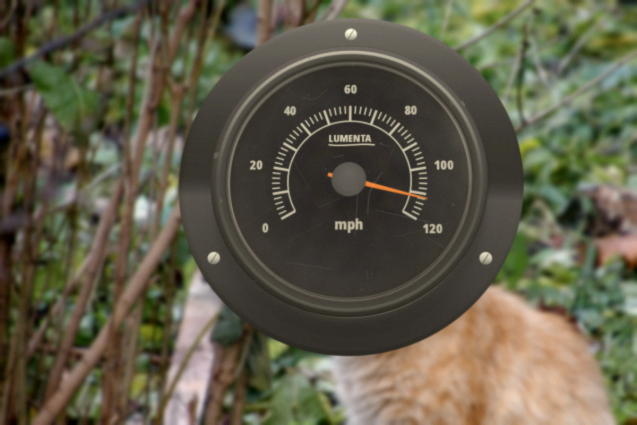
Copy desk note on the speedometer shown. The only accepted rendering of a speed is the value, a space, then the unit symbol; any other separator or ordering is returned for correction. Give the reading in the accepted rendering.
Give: 112 mph
